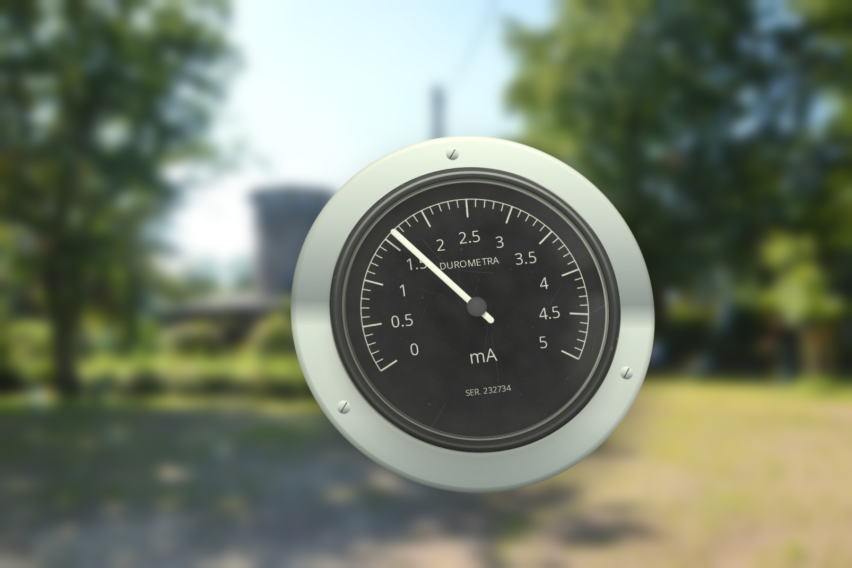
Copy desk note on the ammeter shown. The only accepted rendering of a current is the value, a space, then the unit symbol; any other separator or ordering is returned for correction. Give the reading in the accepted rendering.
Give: 1.6 mA
